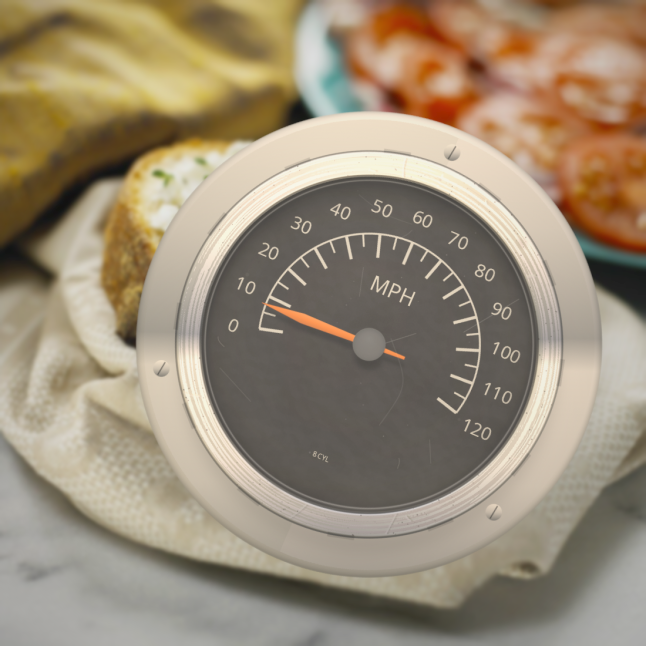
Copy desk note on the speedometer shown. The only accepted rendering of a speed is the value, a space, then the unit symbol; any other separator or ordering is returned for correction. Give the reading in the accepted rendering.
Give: 7.5 mph
